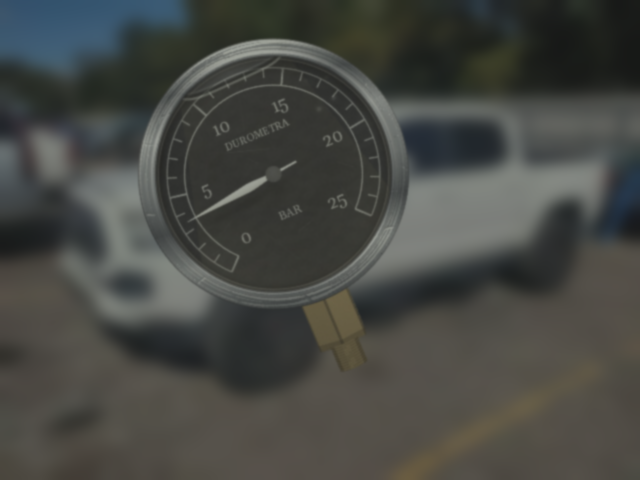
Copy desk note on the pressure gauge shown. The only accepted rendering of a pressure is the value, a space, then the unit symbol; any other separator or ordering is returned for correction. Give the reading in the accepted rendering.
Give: 3.5 bar
